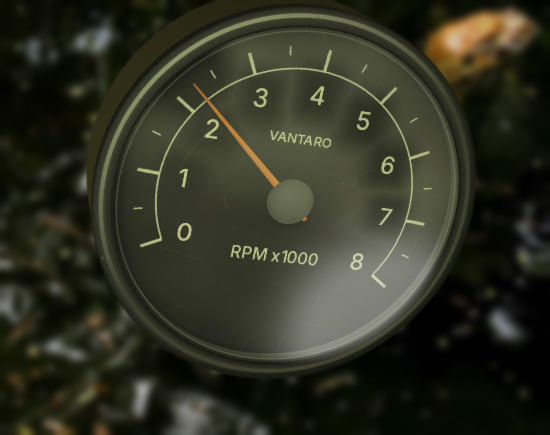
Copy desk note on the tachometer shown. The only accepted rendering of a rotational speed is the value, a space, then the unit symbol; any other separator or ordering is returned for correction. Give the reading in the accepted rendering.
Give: 2250 rpm
